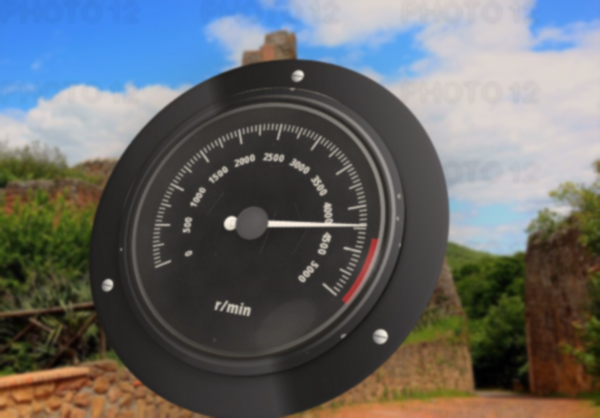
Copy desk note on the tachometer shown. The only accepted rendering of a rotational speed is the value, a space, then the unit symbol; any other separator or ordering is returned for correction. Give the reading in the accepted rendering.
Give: 4250 rpm
